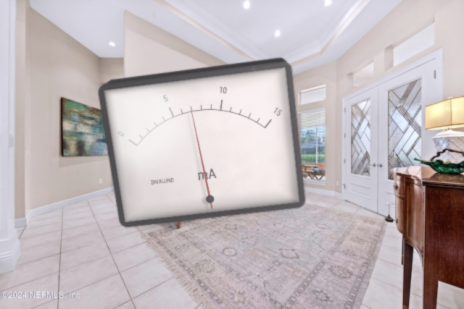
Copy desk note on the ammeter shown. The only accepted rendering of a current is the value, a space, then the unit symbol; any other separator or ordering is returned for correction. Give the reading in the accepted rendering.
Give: 7 mA
